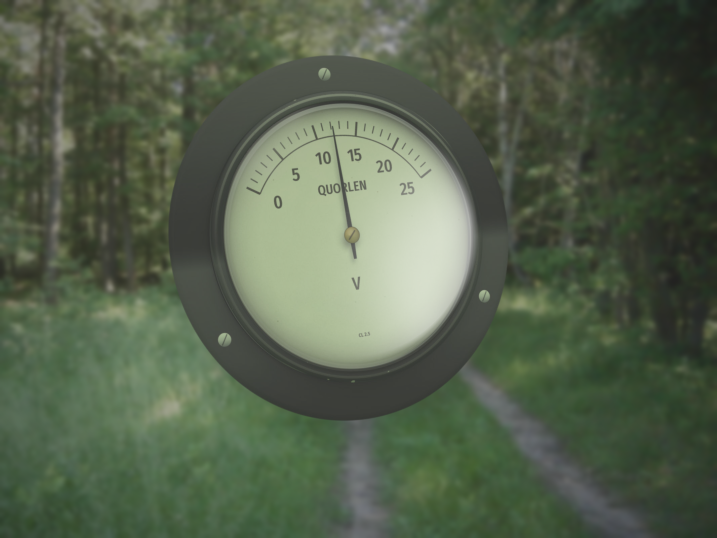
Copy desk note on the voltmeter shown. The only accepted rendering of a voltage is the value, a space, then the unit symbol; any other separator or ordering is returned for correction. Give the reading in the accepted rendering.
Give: 12 V
